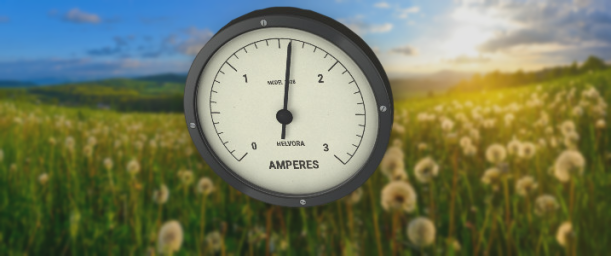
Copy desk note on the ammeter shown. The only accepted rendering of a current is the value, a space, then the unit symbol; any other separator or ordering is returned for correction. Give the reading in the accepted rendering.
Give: 1.6 A
